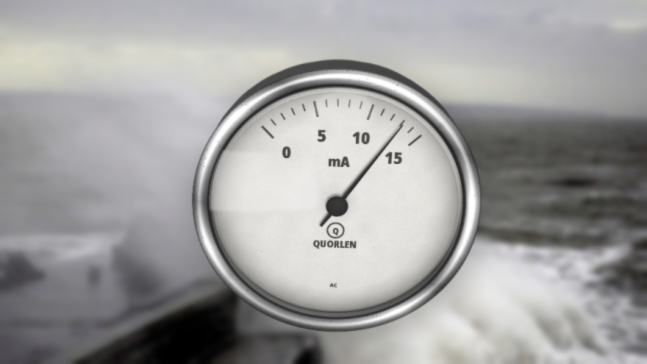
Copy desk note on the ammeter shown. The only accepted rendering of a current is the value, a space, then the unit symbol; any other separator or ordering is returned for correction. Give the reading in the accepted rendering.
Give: 13 mA
